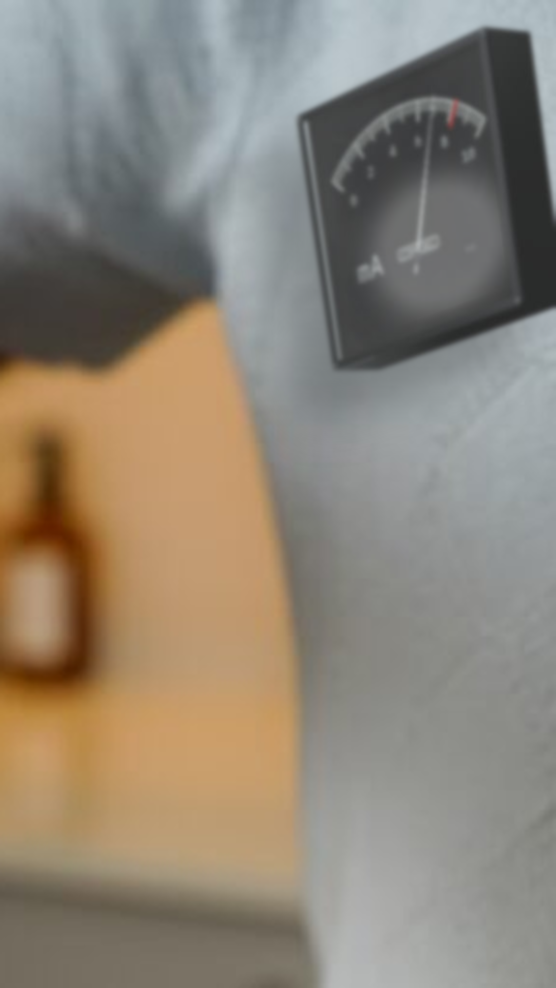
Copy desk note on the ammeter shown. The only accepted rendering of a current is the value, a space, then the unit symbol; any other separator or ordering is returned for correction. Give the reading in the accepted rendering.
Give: 7 mA
